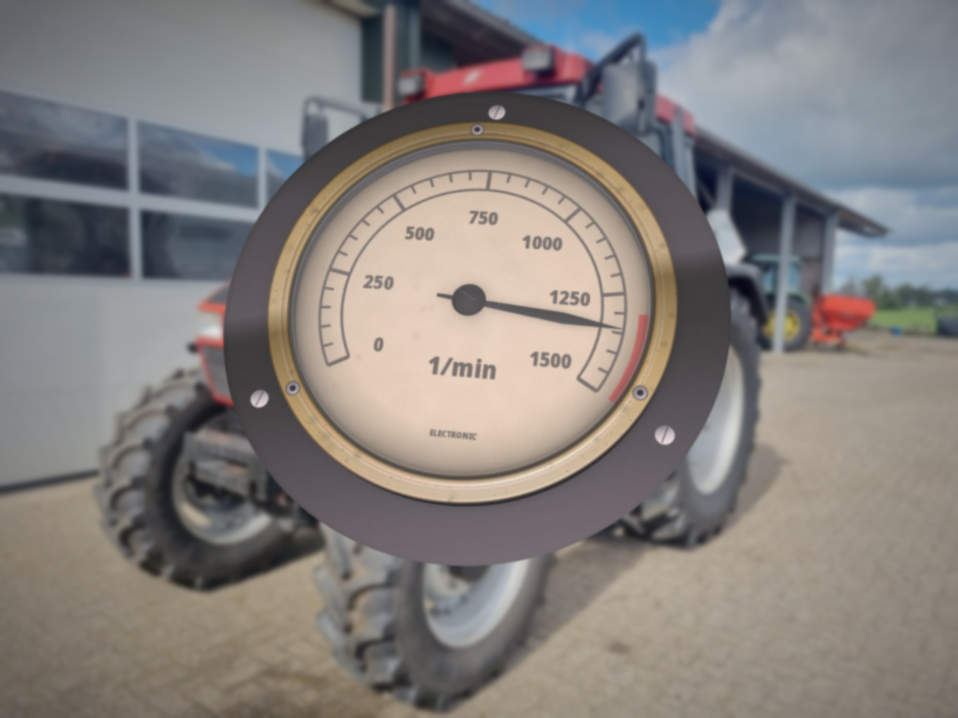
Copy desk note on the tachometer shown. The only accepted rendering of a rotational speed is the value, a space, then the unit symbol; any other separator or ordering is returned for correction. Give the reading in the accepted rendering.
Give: 1350 rpm
